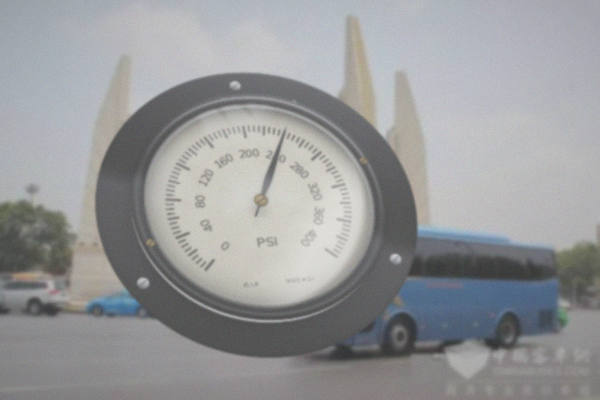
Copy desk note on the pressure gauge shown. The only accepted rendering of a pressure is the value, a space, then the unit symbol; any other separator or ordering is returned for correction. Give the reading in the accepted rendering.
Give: 240 psi
